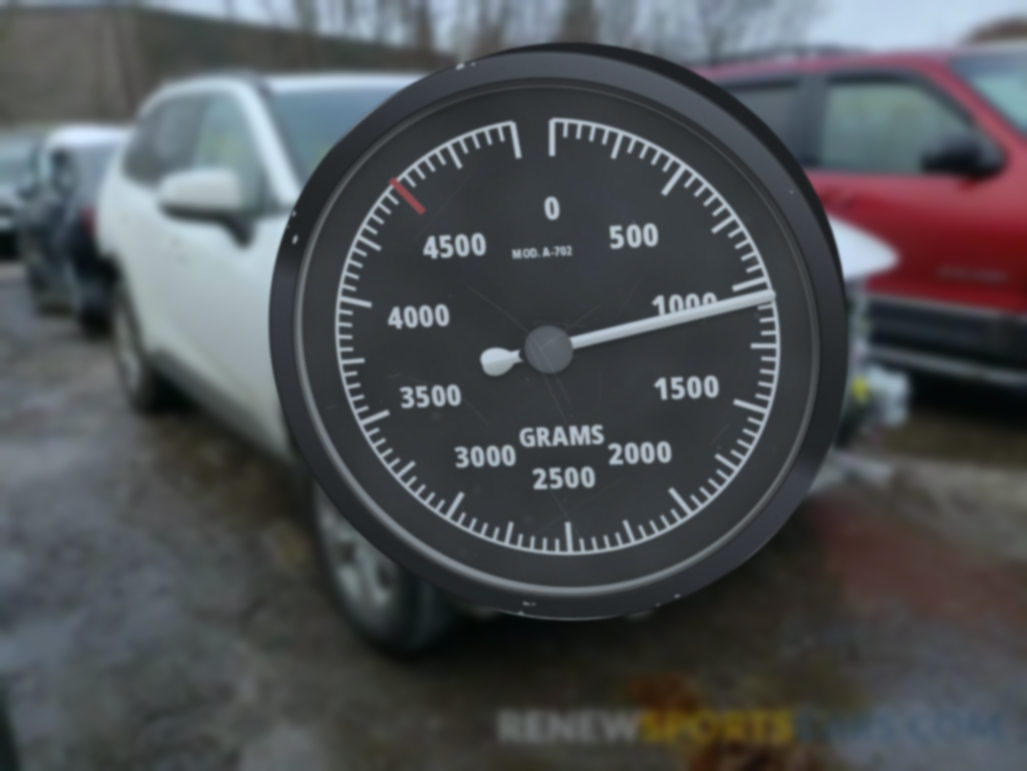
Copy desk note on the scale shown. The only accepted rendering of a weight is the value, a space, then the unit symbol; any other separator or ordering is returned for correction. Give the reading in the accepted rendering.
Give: 1050 g
